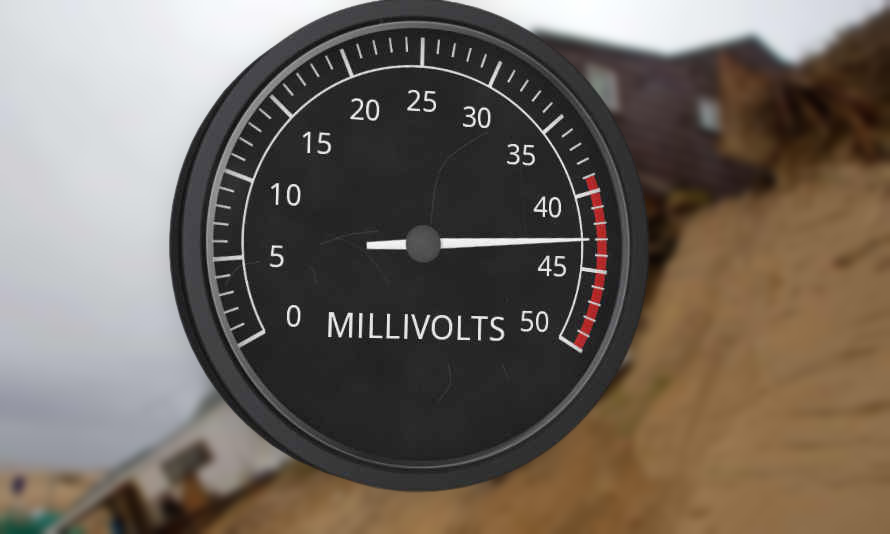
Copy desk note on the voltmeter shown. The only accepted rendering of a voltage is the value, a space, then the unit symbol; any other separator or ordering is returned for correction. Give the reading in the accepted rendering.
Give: 43 mV
